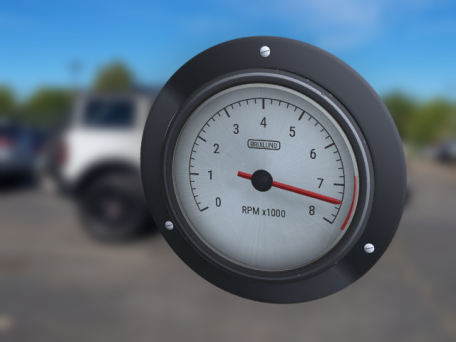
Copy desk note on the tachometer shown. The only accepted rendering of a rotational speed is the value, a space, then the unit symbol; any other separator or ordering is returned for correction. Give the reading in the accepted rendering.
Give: 7400 rpm
